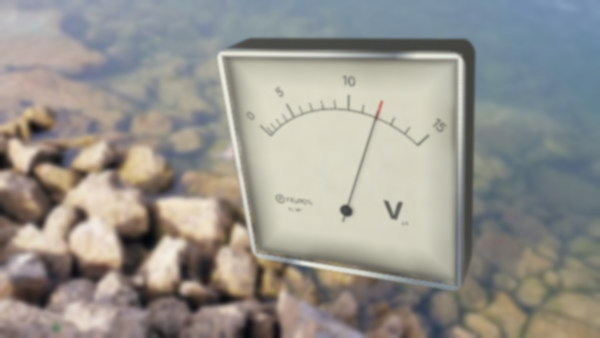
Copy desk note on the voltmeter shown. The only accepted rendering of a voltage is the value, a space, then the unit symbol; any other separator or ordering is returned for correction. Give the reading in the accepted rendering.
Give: 12 V
